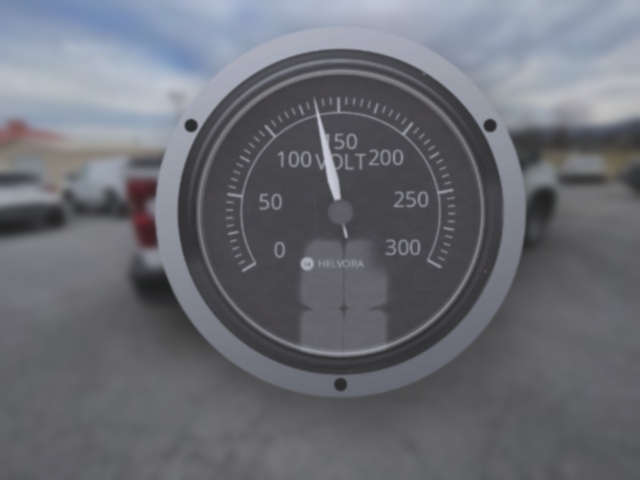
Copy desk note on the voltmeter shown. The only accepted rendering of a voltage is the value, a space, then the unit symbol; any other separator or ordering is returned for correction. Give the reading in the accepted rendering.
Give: 135 V
